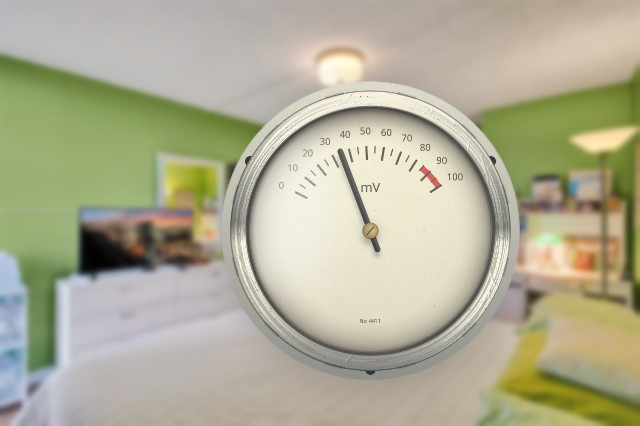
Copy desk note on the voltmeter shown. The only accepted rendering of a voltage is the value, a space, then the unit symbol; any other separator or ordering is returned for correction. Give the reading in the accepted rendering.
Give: 35 mV
